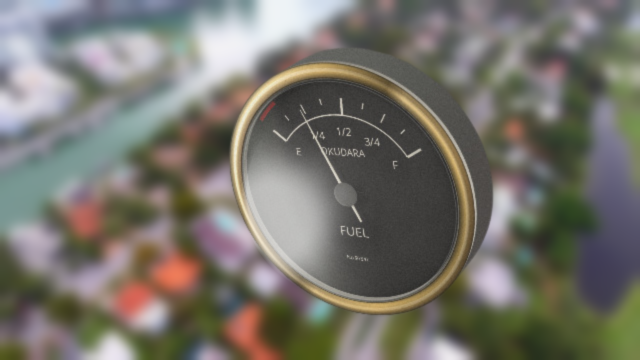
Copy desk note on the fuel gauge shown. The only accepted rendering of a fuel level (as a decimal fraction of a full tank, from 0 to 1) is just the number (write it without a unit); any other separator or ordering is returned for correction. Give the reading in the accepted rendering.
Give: 0.25
